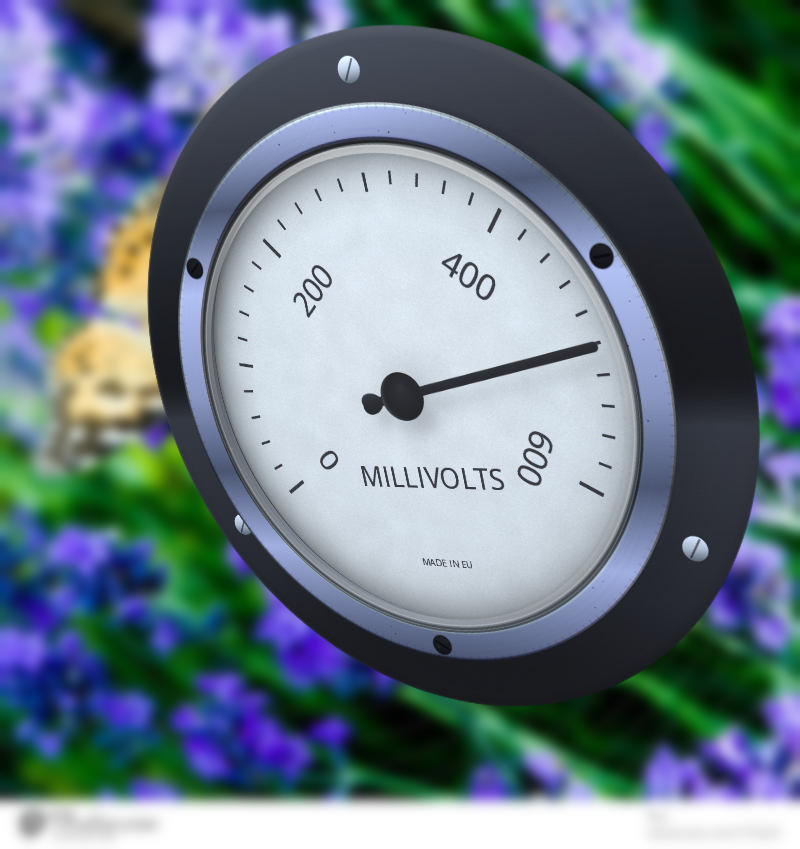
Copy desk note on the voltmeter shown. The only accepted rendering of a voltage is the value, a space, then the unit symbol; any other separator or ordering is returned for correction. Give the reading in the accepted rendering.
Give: 500 mV
